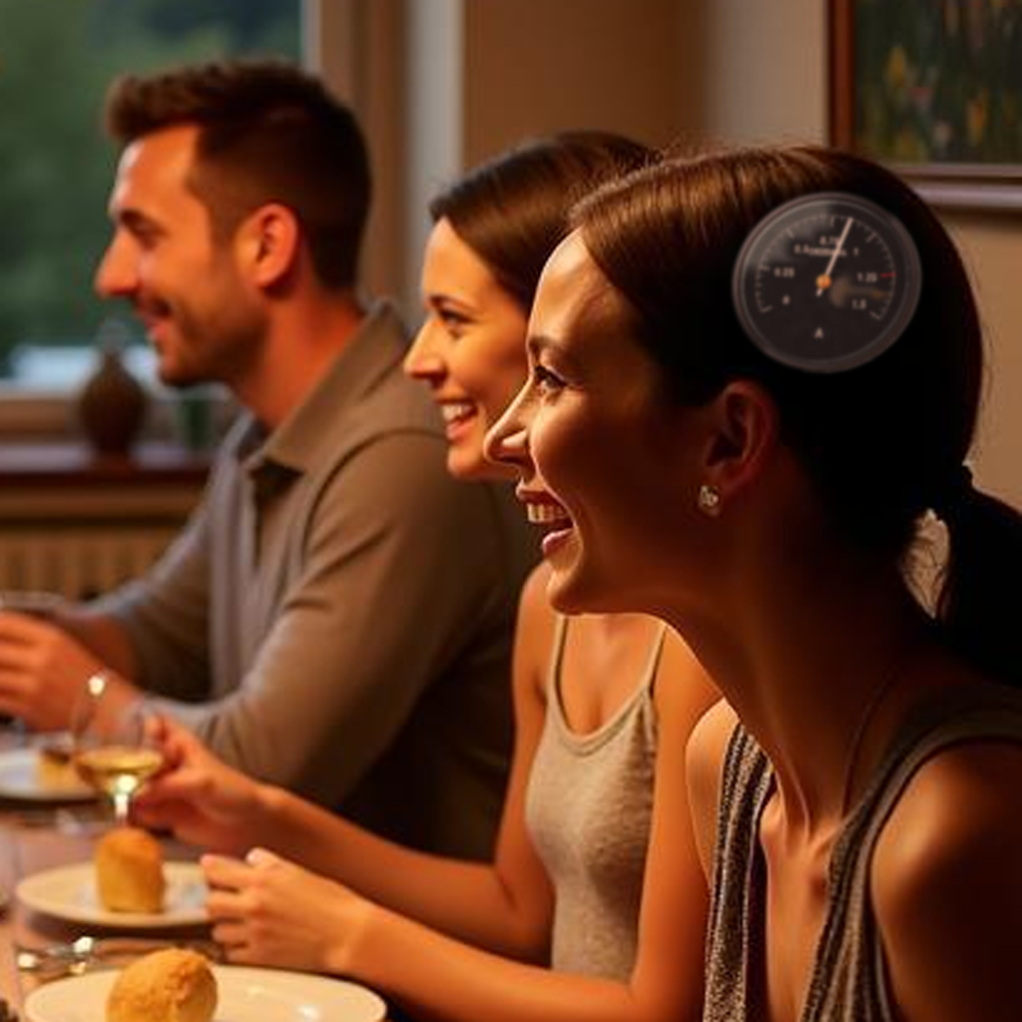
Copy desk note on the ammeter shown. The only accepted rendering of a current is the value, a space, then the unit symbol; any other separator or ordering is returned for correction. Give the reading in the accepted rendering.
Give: 0.85 A
